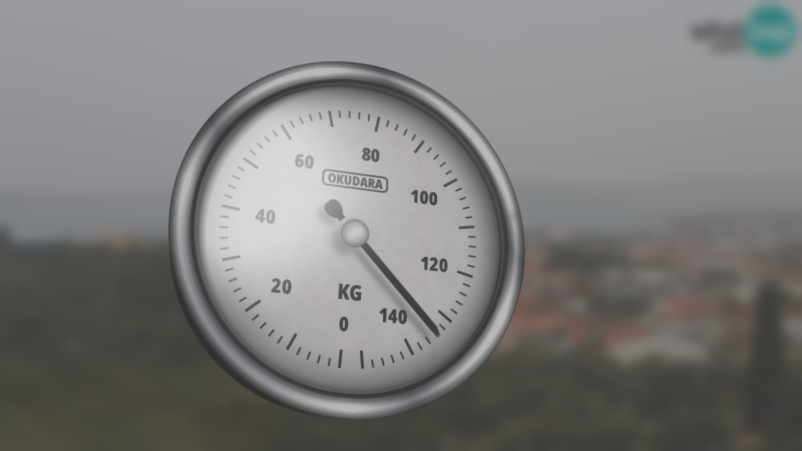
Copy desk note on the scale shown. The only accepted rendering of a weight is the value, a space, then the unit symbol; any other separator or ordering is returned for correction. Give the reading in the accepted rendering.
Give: 134 kg
